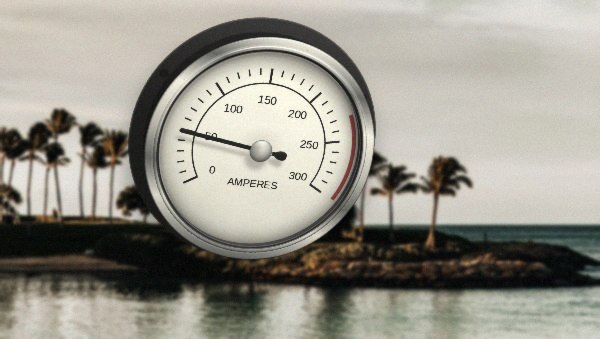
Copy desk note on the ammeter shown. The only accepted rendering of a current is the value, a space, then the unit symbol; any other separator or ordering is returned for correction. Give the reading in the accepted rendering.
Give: 50 A
